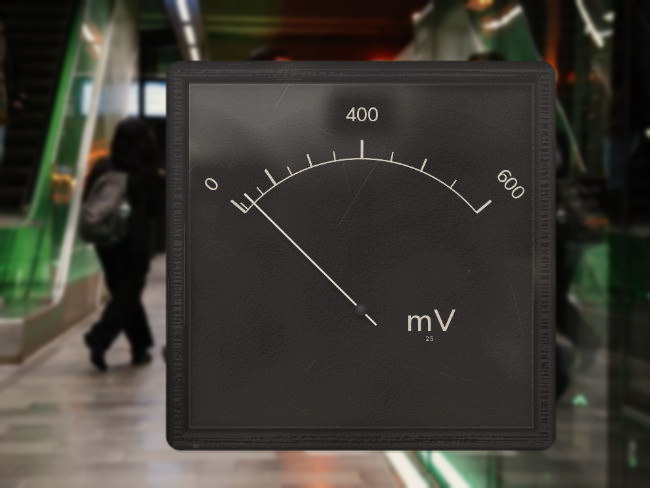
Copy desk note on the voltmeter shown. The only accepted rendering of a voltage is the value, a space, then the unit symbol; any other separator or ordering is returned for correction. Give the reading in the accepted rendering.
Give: 100 mV
